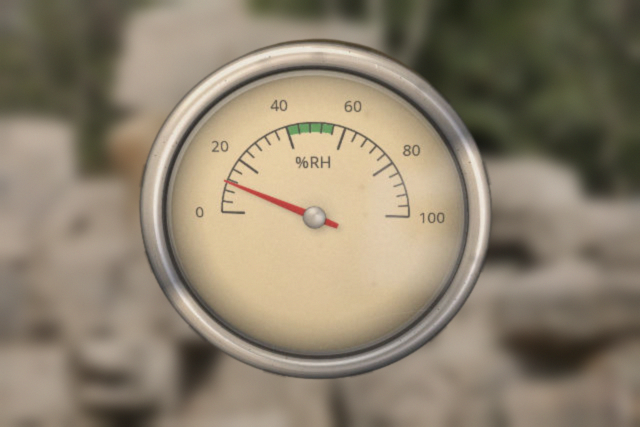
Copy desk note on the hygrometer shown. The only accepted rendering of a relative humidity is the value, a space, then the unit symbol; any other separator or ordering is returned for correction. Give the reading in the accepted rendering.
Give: 12 %
